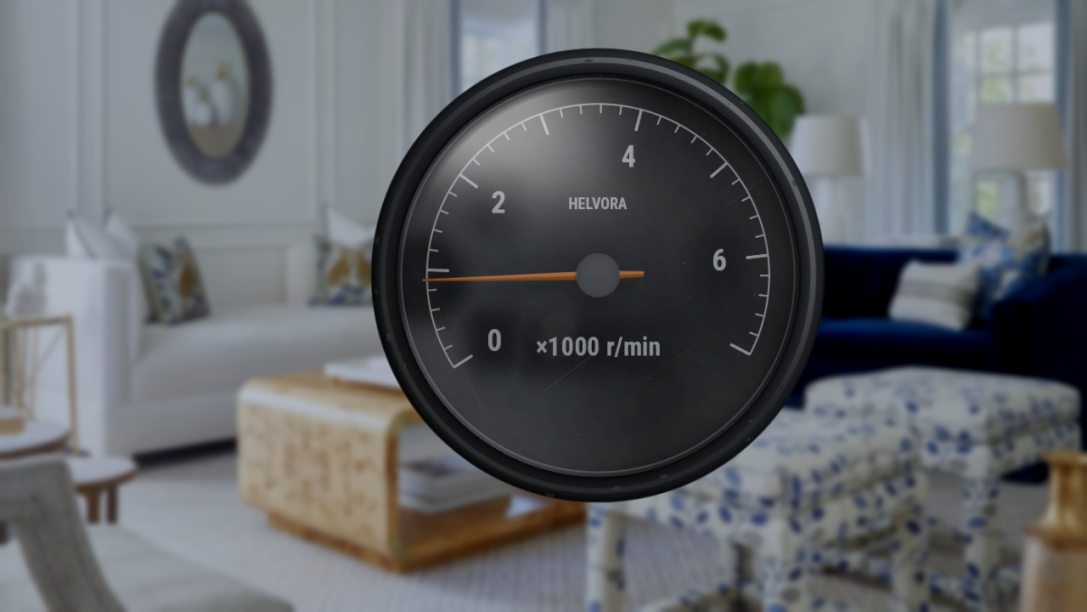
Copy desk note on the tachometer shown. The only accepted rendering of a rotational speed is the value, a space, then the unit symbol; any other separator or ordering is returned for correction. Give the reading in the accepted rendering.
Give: 900 rpm
